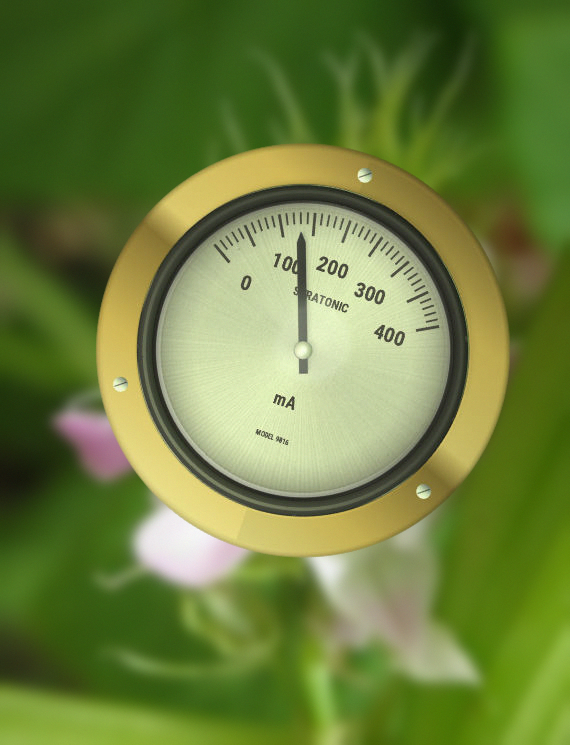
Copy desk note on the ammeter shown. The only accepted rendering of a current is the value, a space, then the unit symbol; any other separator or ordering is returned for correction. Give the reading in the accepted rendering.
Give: 130 mA
